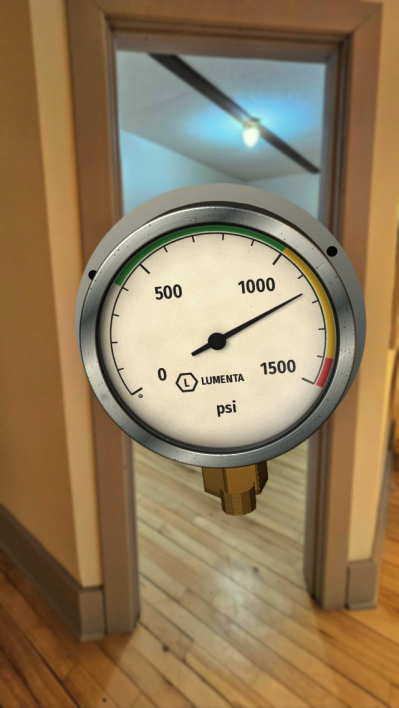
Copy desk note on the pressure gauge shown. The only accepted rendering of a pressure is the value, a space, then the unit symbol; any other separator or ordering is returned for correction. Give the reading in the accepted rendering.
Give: 1150 psi
